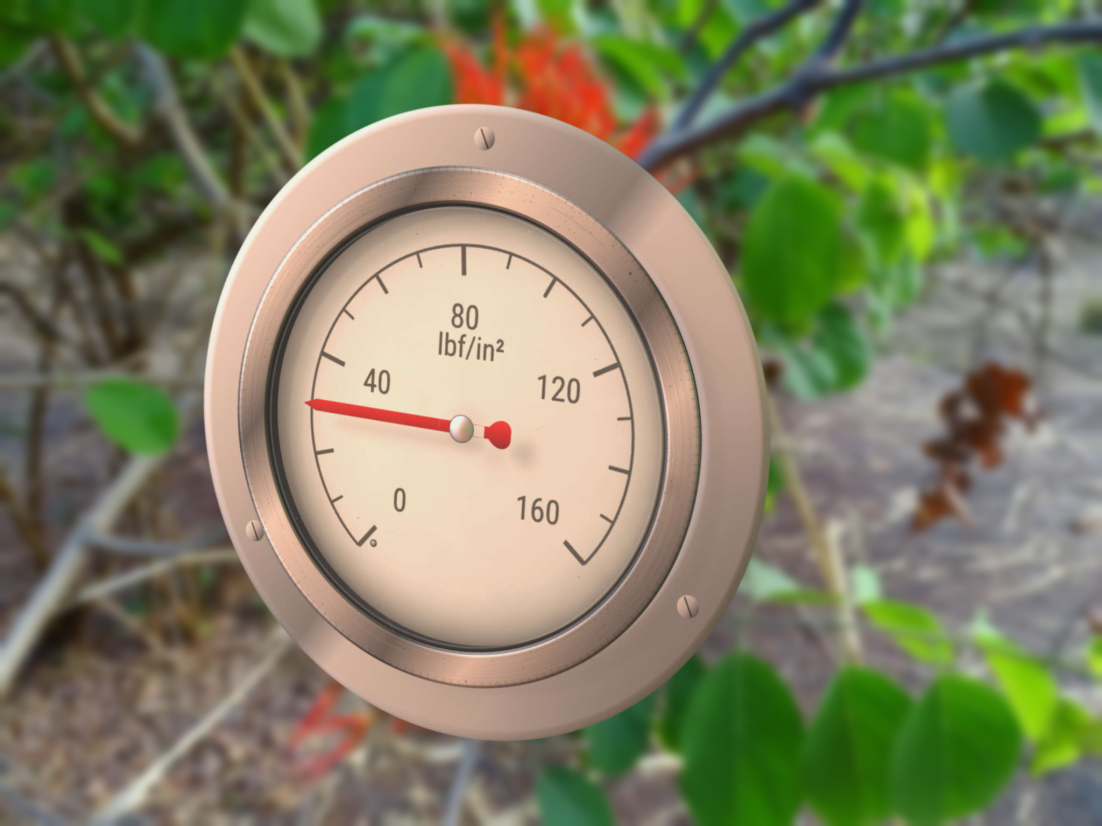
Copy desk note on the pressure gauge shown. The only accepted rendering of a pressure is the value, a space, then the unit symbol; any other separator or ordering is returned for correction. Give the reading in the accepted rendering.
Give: 30 psi
